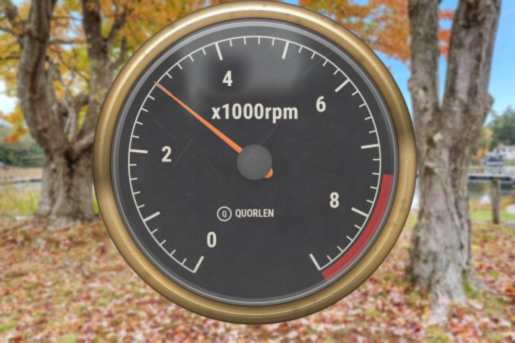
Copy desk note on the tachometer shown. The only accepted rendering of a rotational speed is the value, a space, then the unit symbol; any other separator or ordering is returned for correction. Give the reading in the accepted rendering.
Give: 3000 rpm
